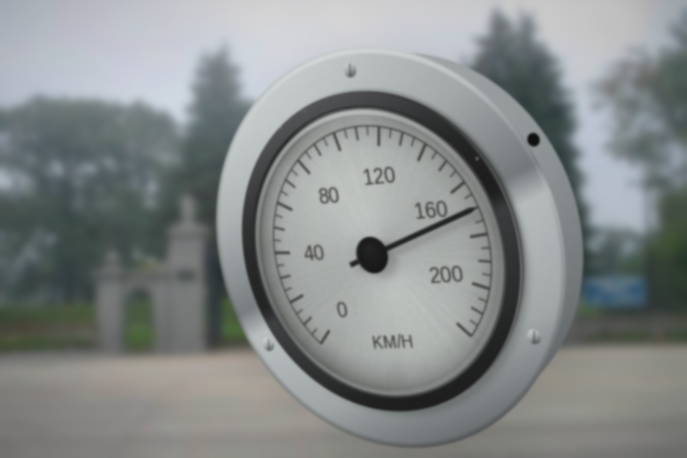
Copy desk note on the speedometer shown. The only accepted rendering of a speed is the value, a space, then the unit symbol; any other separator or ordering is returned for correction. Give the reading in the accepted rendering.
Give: 170 km/h
